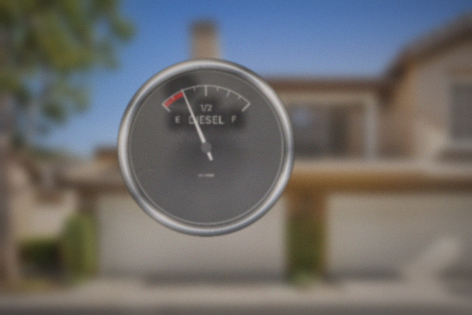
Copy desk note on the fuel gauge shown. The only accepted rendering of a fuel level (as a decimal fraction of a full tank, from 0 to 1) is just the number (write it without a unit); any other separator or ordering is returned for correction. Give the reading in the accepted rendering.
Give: 0.25
